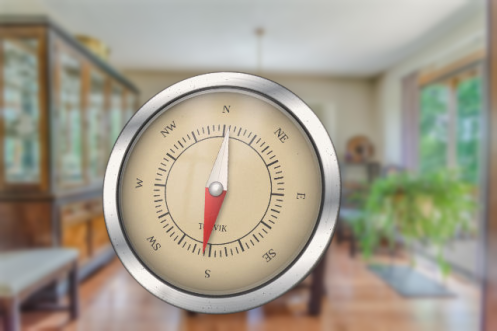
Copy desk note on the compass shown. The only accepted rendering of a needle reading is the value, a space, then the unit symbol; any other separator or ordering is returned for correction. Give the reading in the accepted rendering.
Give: 185 °
